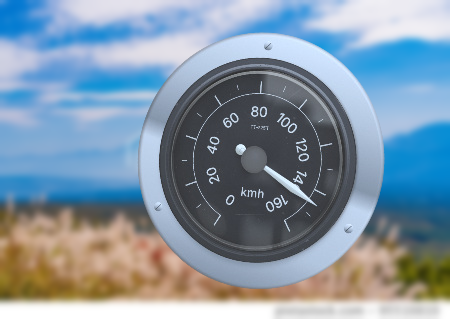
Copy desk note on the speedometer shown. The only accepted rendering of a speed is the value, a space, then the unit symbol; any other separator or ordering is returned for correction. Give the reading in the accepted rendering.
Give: 145 km/h
